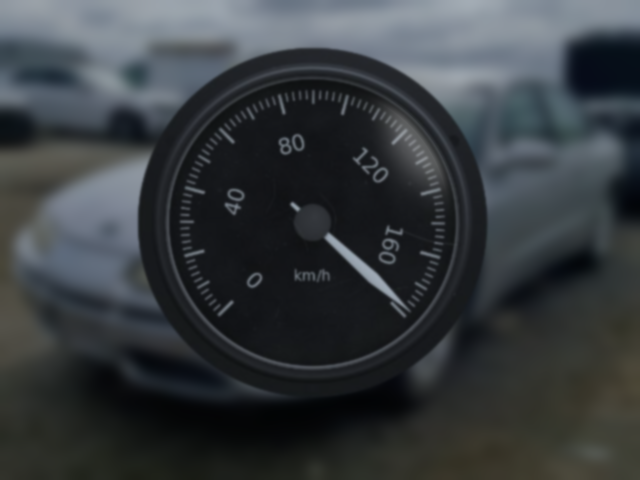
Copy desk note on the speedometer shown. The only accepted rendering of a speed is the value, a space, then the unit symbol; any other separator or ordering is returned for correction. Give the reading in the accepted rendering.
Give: 178 km/h
